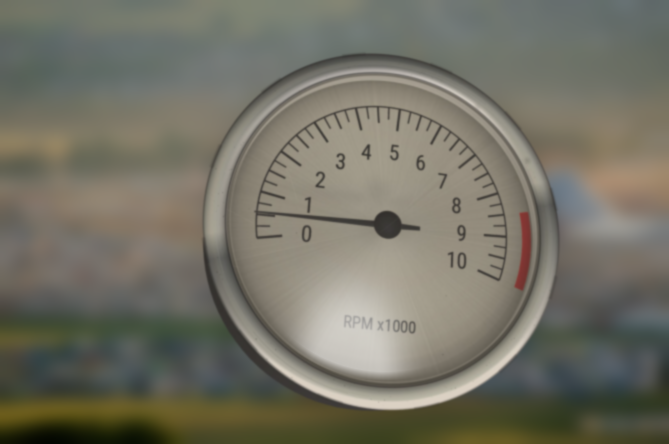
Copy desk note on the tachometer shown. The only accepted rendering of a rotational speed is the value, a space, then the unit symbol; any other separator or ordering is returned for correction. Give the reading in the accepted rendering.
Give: 500 rpm
